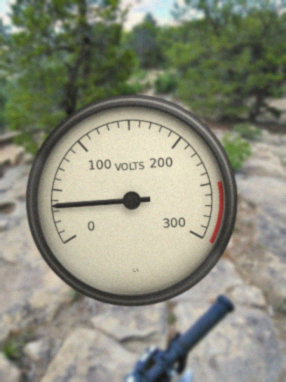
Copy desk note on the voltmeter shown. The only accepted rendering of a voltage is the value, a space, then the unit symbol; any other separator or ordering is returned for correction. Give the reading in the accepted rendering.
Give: 35 V
